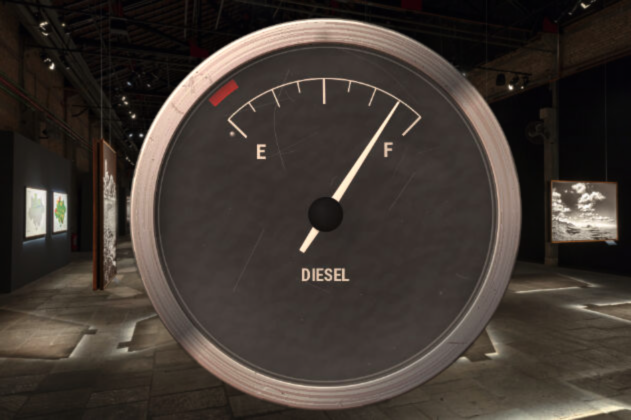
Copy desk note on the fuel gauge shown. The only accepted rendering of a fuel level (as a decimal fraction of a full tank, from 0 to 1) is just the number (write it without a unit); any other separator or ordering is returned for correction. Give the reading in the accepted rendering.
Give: 0.875
